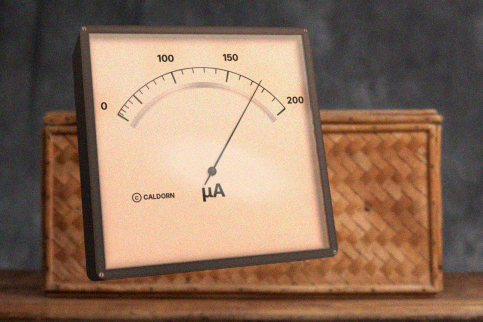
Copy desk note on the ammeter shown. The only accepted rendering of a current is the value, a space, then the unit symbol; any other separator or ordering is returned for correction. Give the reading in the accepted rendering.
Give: 175 µA
